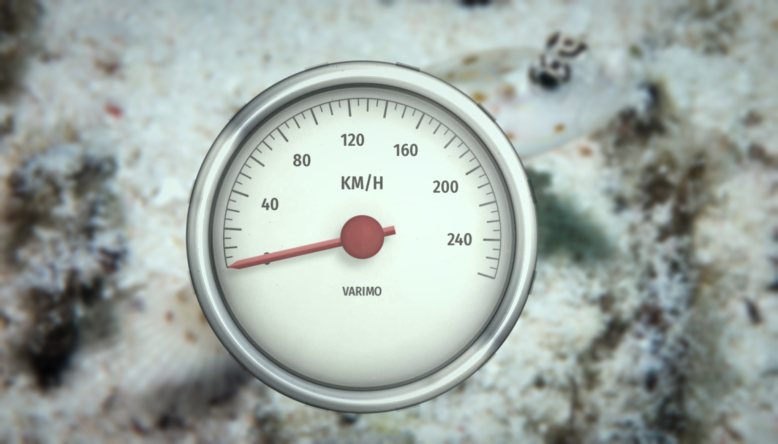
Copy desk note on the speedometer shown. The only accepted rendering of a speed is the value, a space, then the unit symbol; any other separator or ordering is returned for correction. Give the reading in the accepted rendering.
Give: 0 km/h
